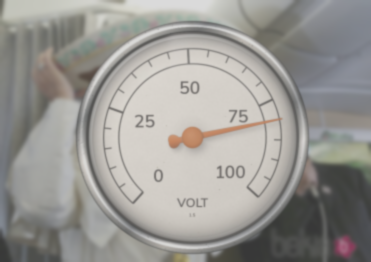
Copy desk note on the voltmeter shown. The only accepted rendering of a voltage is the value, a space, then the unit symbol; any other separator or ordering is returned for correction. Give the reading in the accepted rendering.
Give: 80 V
